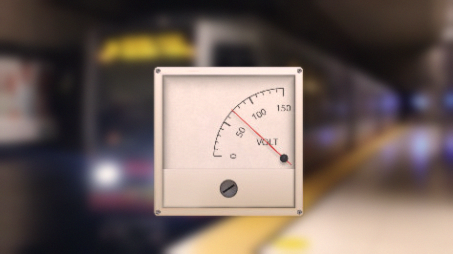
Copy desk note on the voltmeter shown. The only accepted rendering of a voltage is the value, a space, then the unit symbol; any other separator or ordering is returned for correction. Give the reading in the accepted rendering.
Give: 70 V
